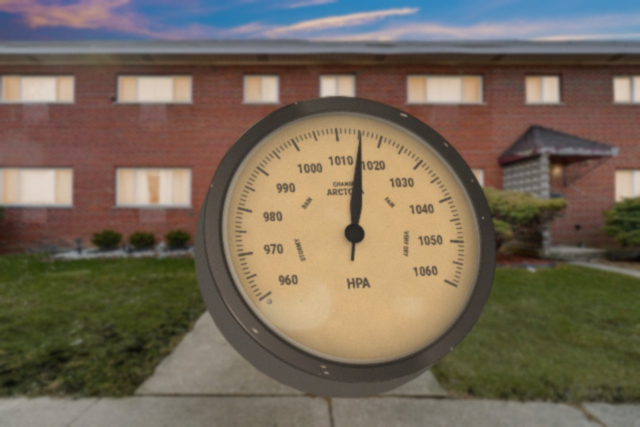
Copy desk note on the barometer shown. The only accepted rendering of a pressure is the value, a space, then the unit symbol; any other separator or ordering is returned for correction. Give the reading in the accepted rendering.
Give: 1015 hPa
